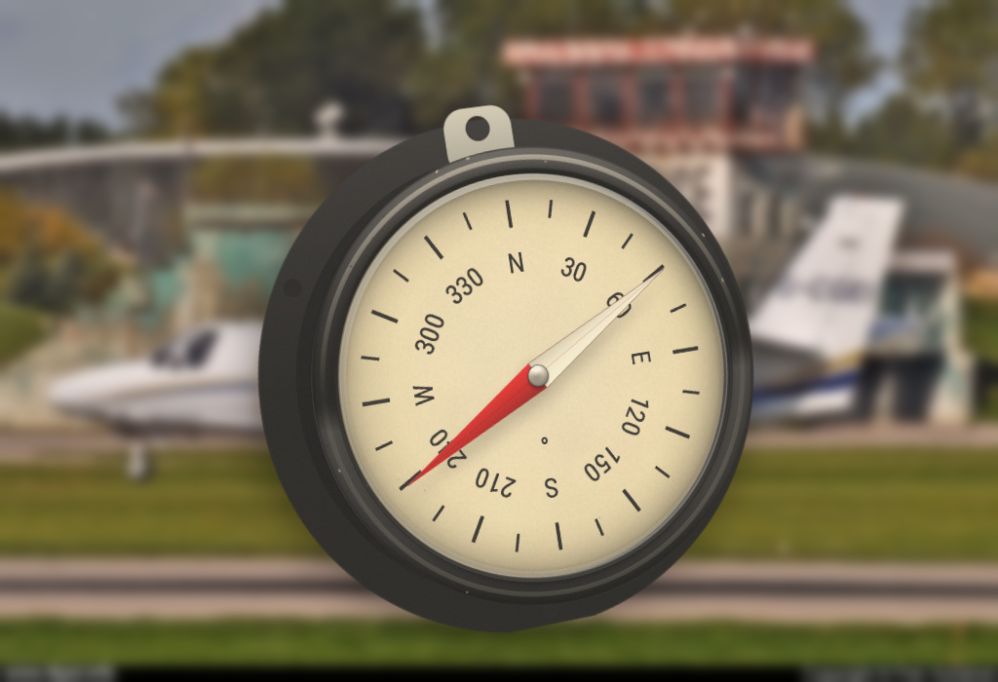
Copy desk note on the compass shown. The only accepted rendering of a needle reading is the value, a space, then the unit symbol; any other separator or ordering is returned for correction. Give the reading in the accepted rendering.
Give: 240 °
